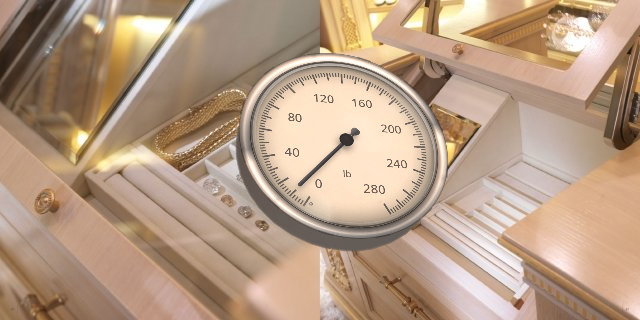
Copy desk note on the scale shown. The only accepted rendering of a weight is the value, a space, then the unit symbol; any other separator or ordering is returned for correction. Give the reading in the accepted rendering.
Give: 10 lb
